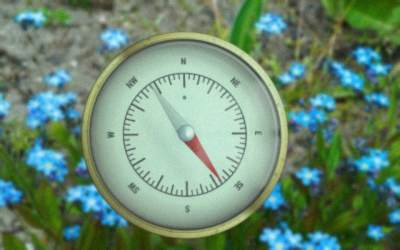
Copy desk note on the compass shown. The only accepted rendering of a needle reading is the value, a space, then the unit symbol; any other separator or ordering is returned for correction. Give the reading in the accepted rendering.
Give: 145 °
